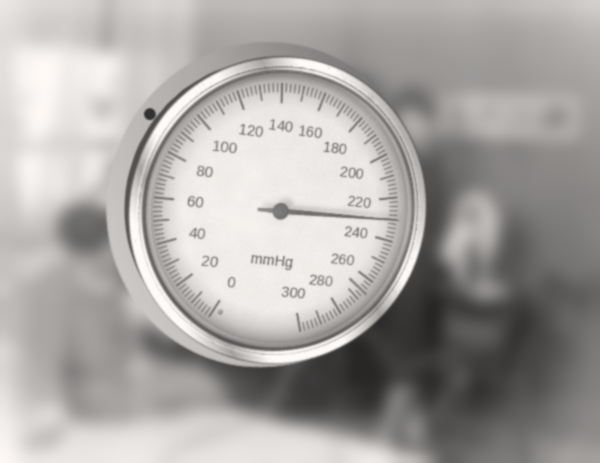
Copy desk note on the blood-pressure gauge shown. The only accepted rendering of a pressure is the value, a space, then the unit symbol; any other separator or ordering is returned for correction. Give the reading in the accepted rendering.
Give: 230 mmHg
